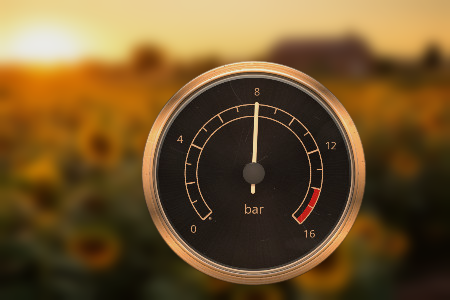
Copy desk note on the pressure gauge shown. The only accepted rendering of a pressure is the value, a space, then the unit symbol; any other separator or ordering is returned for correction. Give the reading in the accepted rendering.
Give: 8 bar
